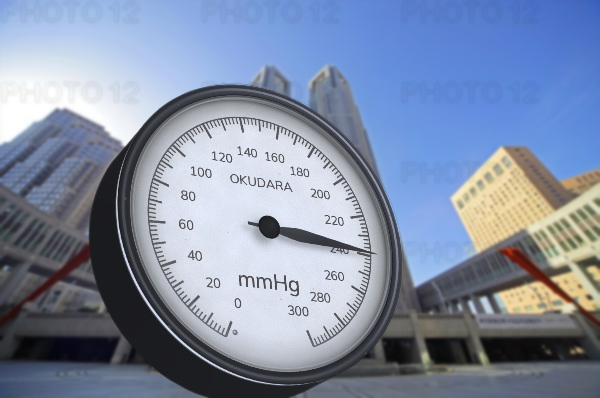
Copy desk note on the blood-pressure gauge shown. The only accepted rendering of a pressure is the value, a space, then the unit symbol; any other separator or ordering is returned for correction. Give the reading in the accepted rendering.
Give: 240 mmHg
